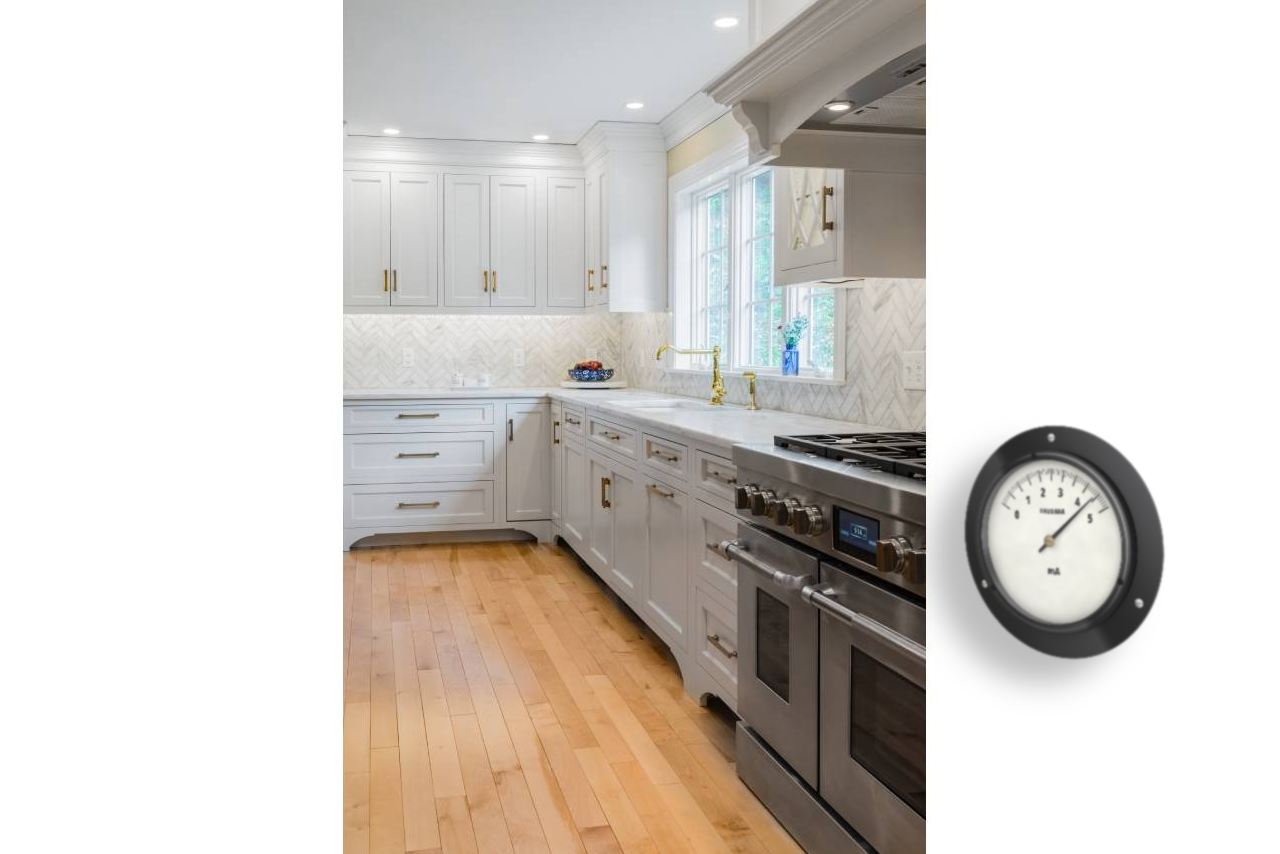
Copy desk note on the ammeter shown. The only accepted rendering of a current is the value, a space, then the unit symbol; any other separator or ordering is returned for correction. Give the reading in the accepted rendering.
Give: 4.5 mA
